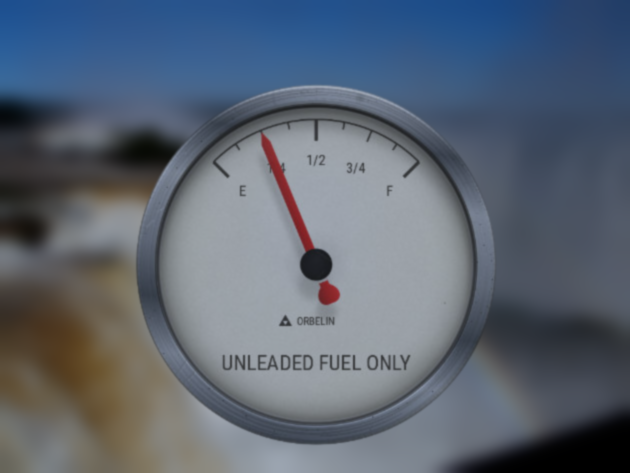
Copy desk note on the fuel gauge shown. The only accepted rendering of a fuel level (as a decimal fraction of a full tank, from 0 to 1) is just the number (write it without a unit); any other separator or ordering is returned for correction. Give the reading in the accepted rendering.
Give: 0.25
